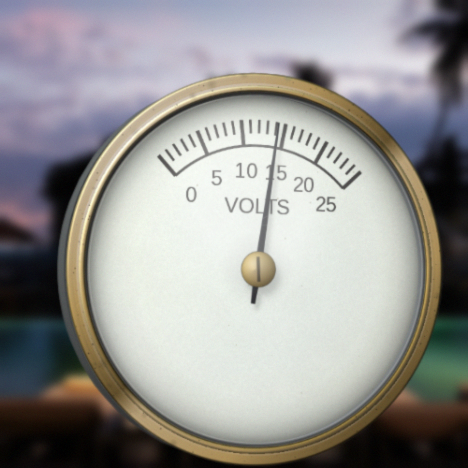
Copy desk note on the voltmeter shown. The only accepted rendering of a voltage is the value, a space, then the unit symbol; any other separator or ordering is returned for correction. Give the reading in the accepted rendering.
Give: 14 V
